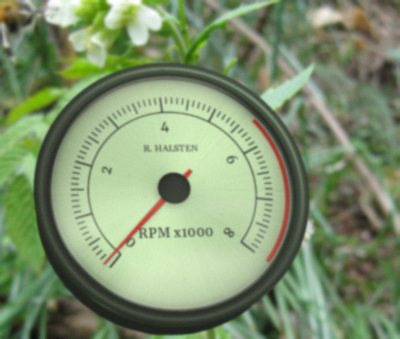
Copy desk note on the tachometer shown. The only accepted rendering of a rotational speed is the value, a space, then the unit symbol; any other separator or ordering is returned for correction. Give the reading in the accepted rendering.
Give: 100 rpm
